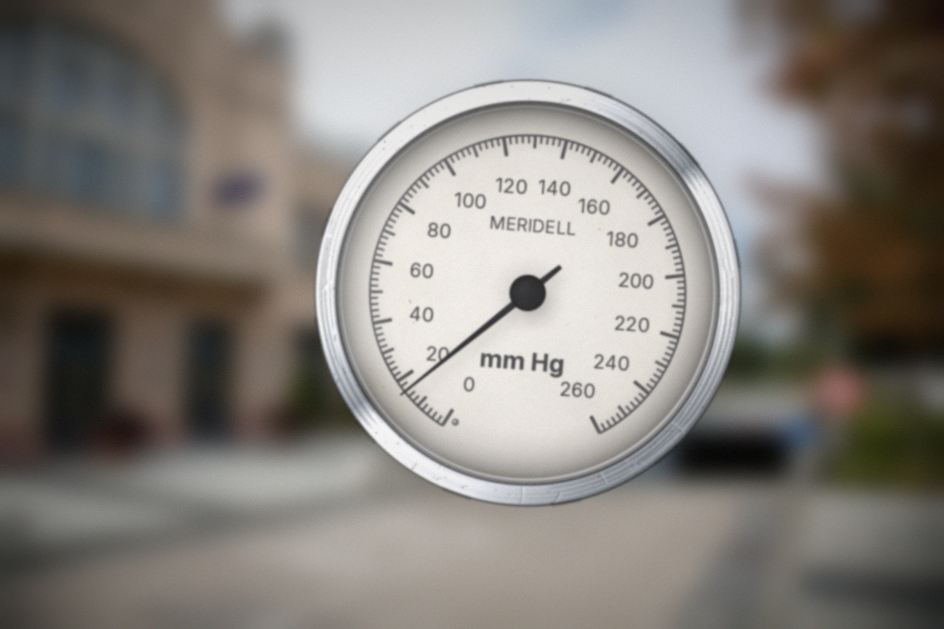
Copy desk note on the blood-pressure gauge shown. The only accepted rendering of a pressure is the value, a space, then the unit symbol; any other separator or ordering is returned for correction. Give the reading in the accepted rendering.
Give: 16 mmHg
